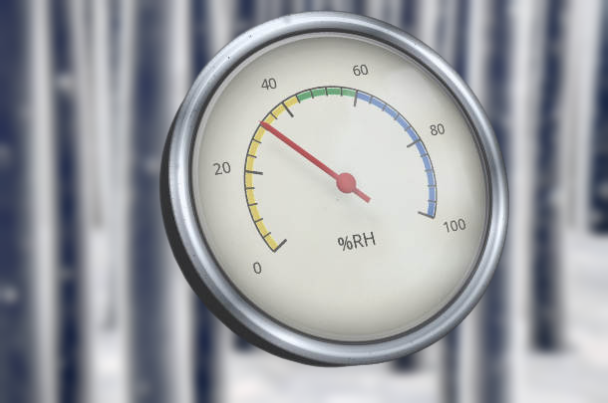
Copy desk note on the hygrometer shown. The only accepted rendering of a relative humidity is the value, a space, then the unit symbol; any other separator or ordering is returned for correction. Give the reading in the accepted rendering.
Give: 32 %
